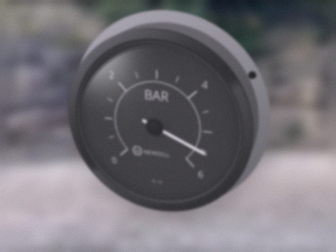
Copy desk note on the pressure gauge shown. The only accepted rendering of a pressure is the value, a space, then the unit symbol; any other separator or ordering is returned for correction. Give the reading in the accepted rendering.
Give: 5.5 bar
